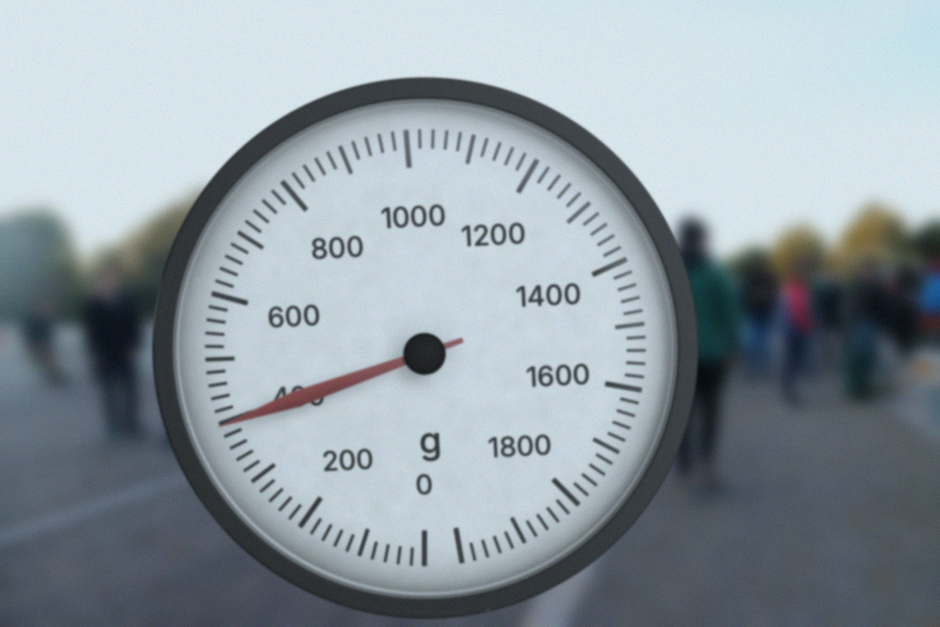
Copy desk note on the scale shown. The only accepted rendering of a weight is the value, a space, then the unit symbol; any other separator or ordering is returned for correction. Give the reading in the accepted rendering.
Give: 400 g
